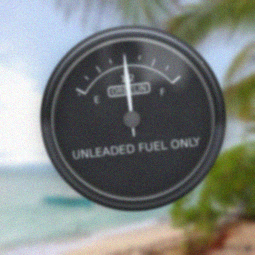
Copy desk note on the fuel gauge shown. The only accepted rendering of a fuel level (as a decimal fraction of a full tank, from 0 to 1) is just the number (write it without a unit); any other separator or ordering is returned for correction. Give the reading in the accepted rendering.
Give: 0.5
